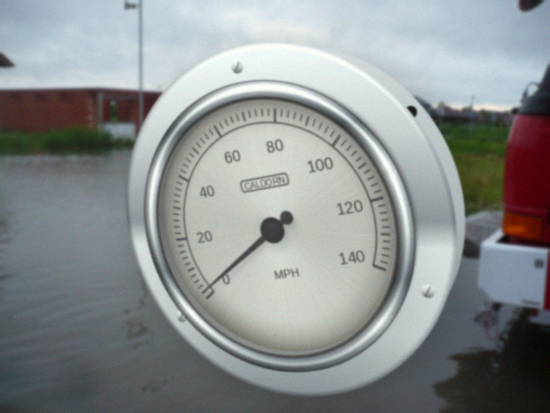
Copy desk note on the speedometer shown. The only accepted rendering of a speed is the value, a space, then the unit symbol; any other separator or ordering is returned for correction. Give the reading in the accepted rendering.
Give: 2 mph
